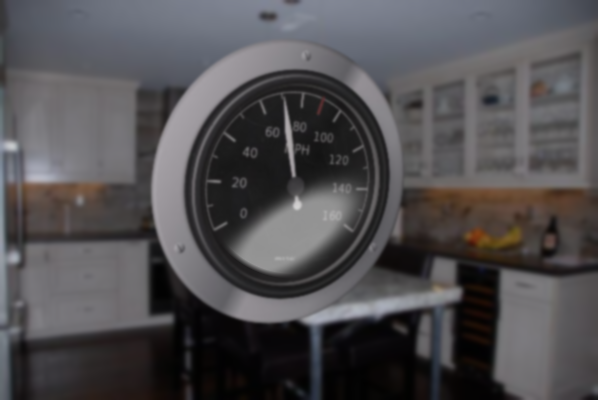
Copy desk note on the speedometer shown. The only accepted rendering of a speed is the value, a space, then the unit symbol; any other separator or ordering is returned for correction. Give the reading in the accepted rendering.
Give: 70 mph
